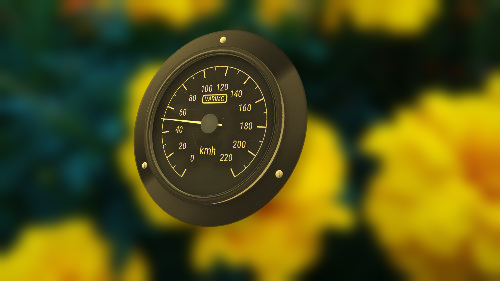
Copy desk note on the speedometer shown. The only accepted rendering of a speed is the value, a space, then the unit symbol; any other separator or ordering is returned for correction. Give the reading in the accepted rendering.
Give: 50 km/h
